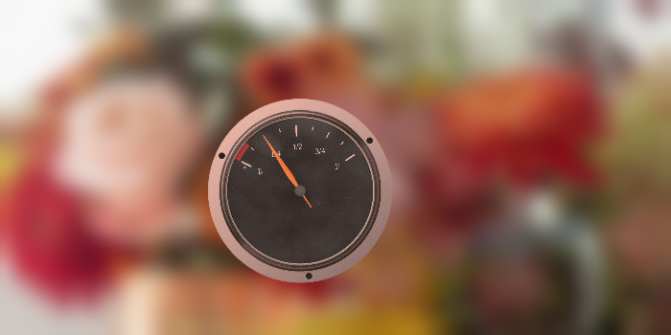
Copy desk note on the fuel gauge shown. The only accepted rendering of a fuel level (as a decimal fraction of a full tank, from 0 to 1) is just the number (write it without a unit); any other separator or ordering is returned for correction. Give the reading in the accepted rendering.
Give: 0.25
